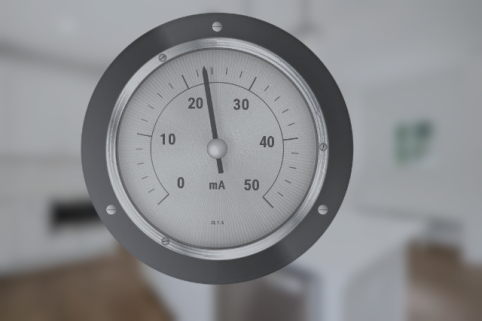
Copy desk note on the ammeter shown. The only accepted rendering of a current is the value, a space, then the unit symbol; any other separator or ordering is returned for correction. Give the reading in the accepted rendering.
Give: 23 mA
